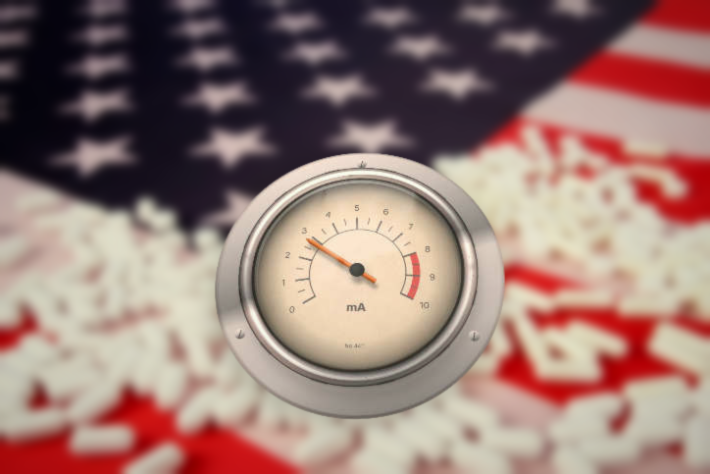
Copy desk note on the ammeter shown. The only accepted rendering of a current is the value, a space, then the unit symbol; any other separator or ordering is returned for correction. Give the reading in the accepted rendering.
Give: 2.75 mA
